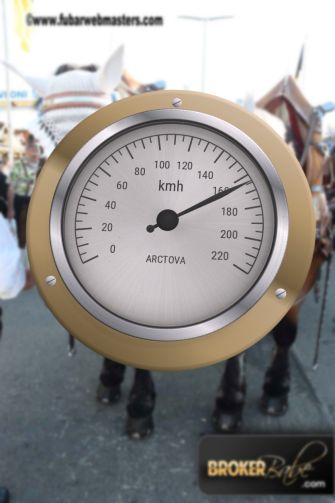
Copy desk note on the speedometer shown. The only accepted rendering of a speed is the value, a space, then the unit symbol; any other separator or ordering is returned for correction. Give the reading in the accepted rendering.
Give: 165 km/h
